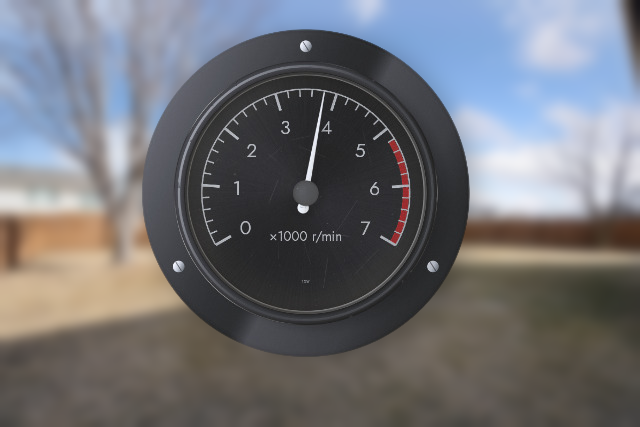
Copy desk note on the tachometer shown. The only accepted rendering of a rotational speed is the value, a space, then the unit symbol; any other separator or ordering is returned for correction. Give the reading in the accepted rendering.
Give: 3800 rpm
